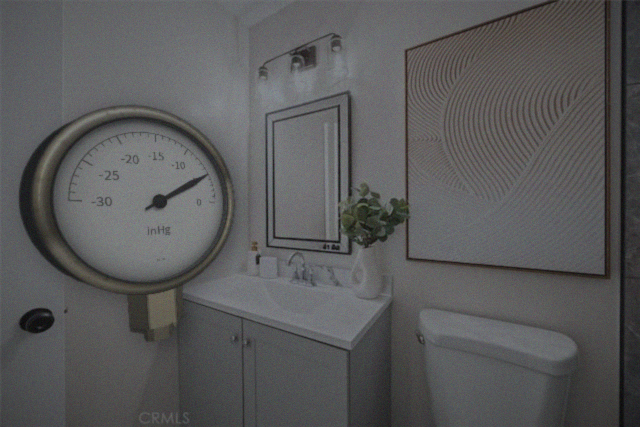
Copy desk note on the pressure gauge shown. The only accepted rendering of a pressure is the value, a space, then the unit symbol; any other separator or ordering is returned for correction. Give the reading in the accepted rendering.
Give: -5 inHg
